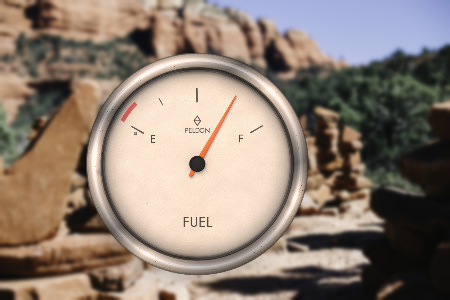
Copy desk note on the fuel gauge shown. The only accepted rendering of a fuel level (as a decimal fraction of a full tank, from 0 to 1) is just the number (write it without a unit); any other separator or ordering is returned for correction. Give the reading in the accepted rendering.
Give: 0.75
